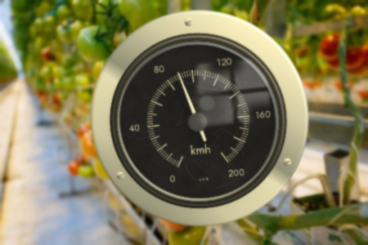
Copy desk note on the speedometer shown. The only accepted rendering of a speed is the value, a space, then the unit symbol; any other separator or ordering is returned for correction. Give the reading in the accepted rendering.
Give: 90 km/h
